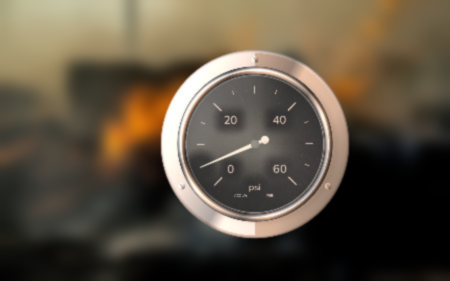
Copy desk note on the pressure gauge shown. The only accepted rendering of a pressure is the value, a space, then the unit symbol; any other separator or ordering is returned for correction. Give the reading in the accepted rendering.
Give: 5 psi
